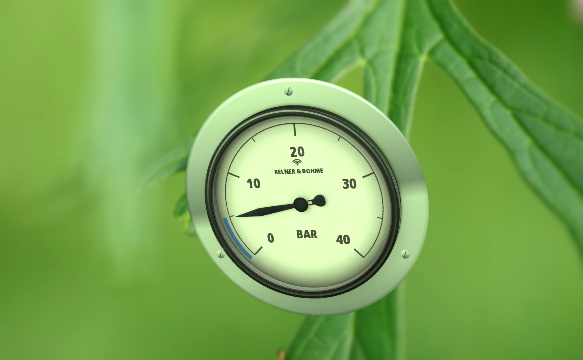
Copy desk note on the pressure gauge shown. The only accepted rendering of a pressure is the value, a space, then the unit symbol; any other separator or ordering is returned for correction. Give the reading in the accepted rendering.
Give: 5 bar
